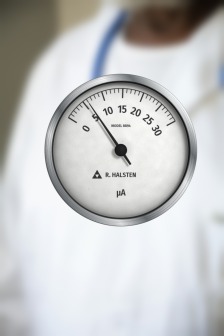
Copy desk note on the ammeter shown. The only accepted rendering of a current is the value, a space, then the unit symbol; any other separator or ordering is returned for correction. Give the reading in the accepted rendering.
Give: 6 µA
